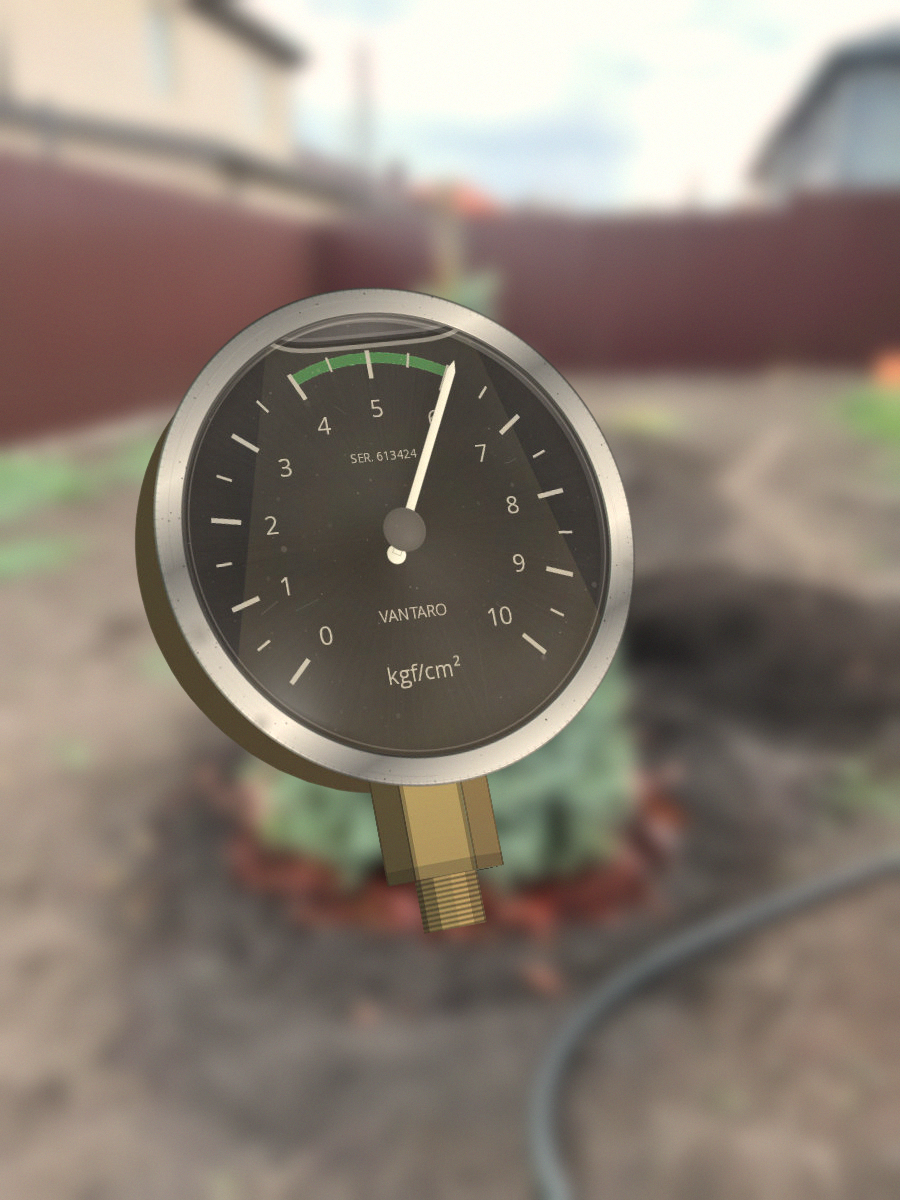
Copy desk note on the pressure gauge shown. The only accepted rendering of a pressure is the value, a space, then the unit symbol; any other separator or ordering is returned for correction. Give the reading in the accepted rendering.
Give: 6 kg/cm²
